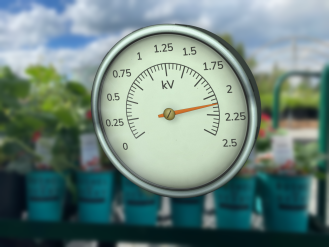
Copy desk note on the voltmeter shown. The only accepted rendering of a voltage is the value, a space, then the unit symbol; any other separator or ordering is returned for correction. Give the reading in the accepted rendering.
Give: 2.1 kV
